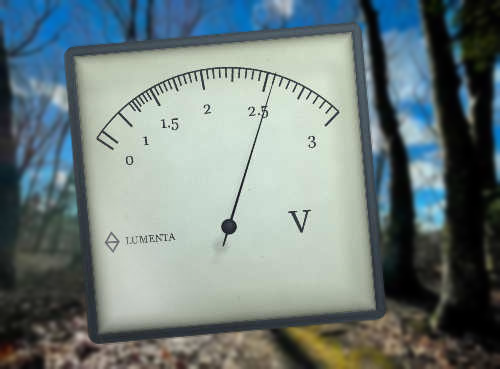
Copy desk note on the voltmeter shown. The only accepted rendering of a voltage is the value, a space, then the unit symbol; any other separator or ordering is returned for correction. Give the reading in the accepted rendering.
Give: 2.55 V
